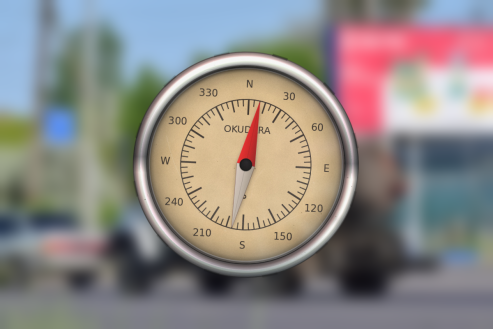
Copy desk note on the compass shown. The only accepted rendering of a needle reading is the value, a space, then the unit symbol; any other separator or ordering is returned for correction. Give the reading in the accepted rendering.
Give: 10 °
